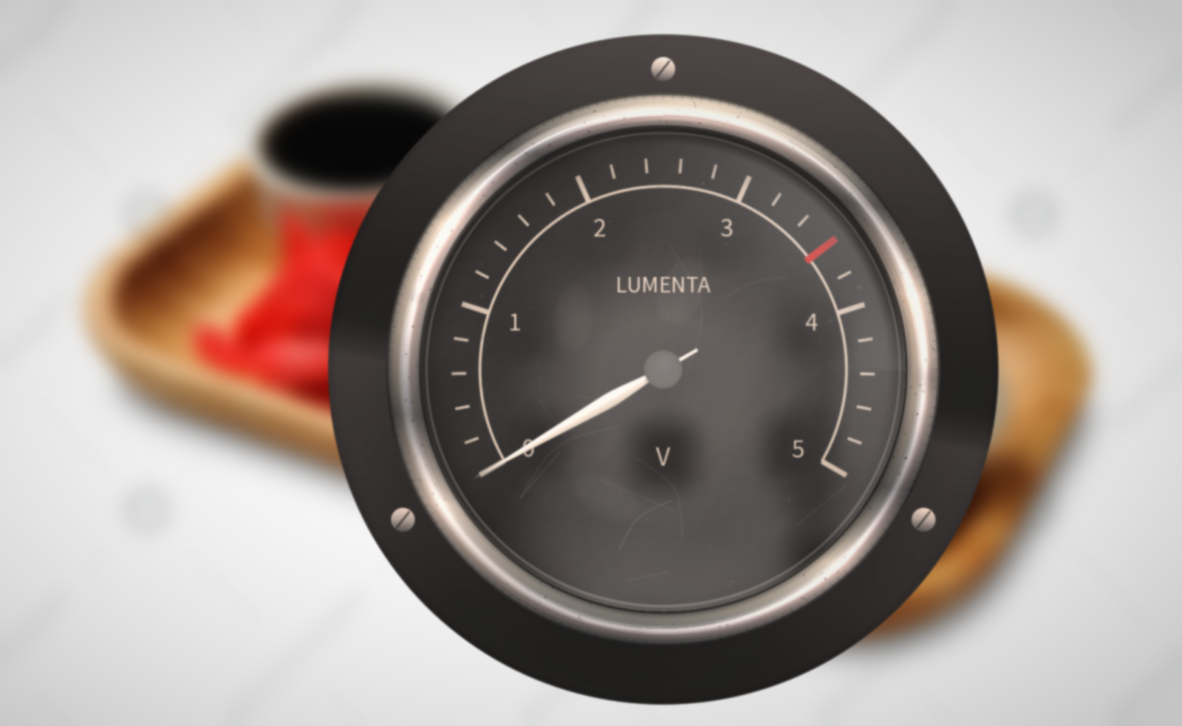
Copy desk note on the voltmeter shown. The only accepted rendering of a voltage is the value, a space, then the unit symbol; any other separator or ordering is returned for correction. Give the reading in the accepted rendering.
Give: 0 V
